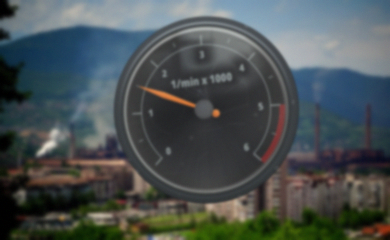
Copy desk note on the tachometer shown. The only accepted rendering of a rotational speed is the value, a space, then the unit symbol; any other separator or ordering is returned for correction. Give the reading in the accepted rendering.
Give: 1500 rpm
